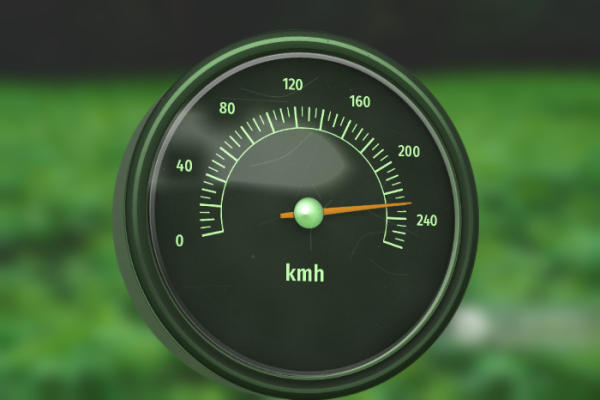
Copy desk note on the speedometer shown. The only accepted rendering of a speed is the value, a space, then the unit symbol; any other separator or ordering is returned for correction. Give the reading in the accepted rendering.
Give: 230 km/h
